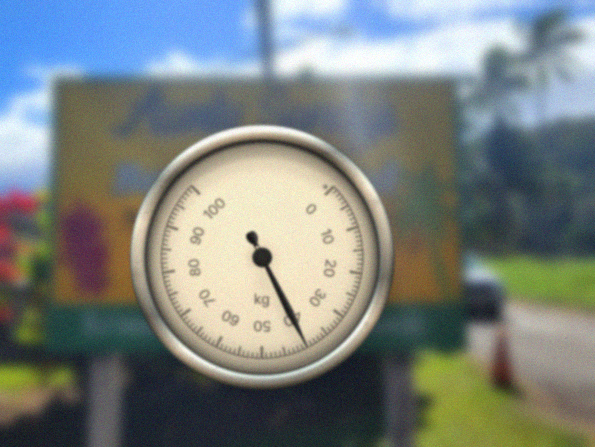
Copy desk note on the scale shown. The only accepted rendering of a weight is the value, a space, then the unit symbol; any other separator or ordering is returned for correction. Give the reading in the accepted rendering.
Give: 40 kg
